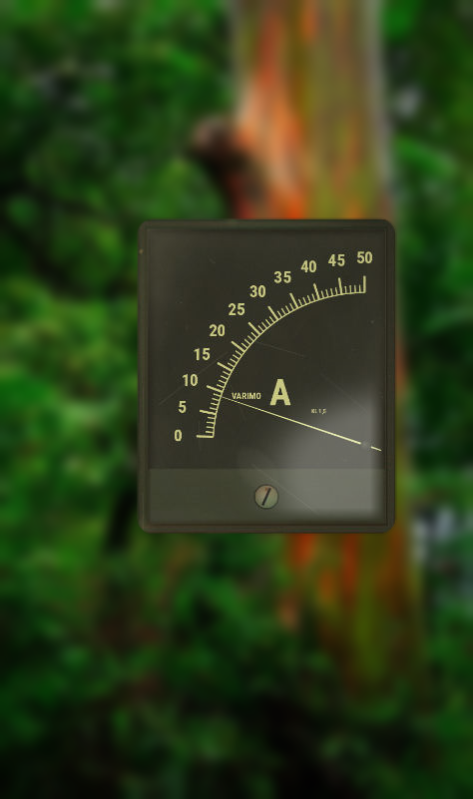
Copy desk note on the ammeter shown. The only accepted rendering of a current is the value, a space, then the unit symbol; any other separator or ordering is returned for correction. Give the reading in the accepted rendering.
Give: 9 A
